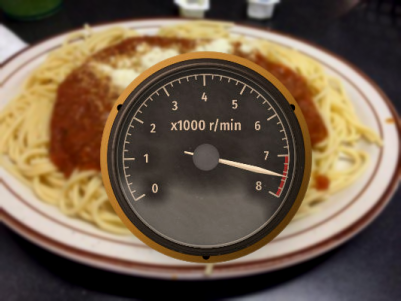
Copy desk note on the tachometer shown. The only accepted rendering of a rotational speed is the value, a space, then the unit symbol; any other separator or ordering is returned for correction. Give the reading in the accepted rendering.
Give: 7500 rpm
